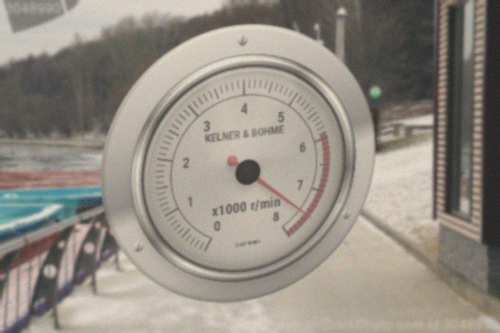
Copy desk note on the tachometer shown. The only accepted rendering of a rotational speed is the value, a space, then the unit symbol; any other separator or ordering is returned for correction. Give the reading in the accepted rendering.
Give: 7500 rpm
